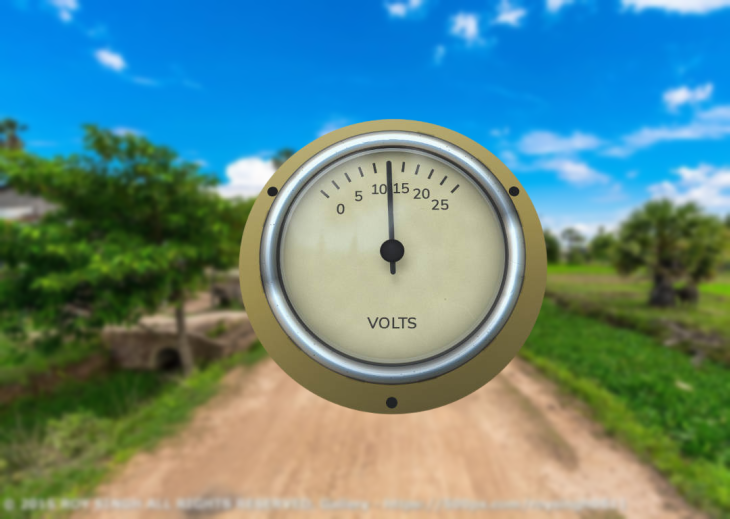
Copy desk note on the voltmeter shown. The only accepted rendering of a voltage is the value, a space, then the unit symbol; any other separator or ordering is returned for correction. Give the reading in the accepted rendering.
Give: 12.5 V
